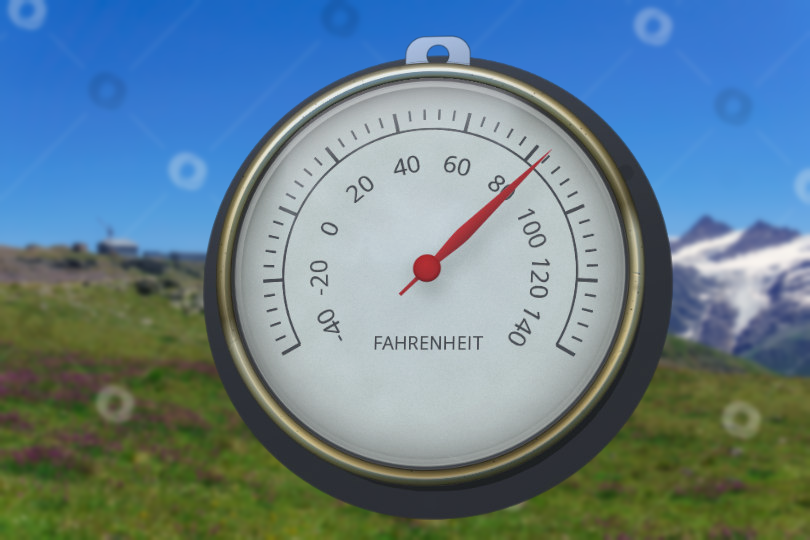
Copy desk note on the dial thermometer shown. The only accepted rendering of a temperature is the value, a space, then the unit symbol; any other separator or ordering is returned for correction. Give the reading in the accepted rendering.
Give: 84 °F
